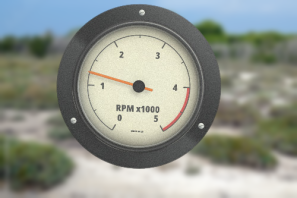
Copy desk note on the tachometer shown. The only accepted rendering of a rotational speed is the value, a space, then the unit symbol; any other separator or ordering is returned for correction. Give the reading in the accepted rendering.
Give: 1250 rpm
